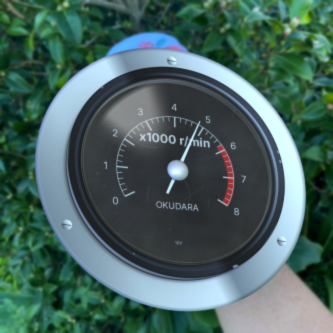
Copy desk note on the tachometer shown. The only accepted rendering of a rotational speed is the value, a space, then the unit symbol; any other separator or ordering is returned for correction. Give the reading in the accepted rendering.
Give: 4800 rpm
